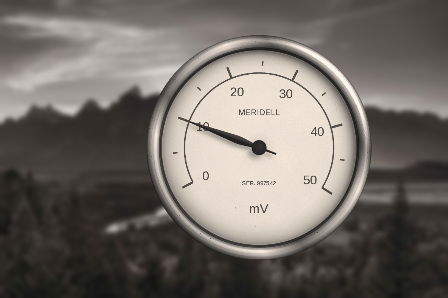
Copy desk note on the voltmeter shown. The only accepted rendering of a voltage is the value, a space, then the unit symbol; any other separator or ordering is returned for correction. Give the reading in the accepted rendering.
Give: 10 mV
